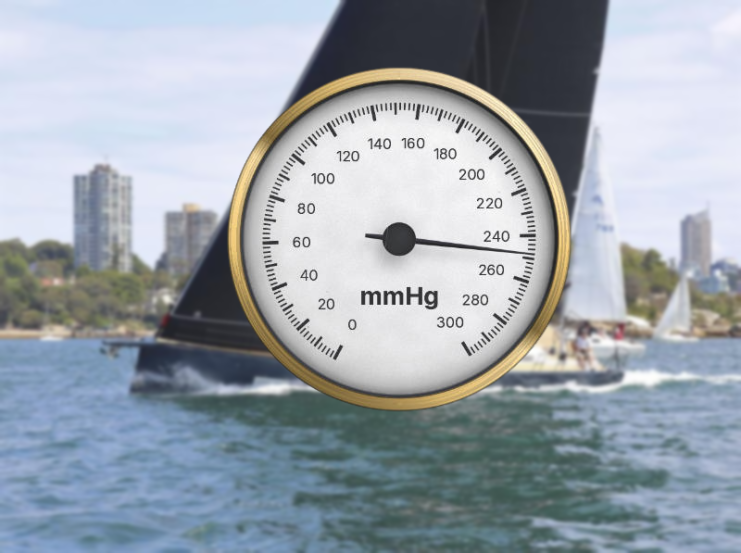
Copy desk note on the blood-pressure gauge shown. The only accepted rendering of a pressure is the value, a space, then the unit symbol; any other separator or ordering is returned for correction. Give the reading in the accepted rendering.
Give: 248 mmHg
